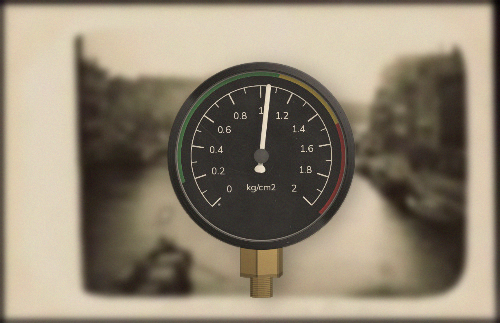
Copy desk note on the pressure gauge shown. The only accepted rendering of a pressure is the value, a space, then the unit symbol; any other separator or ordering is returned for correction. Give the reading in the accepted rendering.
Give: 1.05 kg/cm²
